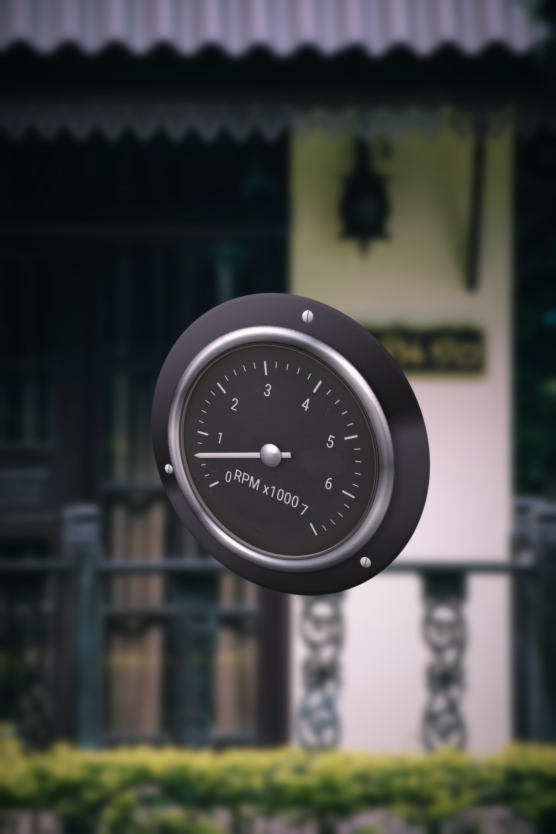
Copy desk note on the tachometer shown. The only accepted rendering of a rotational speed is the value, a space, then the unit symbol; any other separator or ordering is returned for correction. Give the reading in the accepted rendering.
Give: 600 rpm
